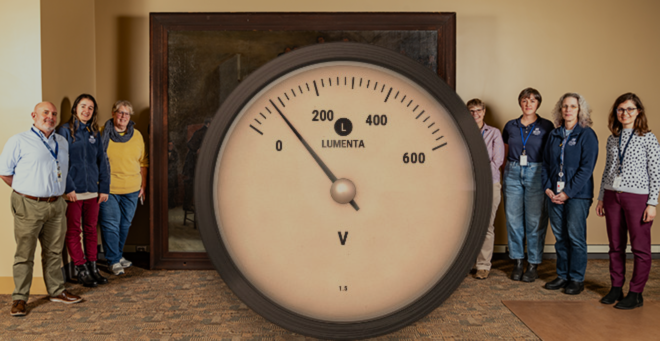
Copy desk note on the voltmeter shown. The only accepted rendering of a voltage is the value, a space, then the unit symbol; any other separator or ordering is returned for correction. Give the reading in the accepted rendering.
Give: 80 V
